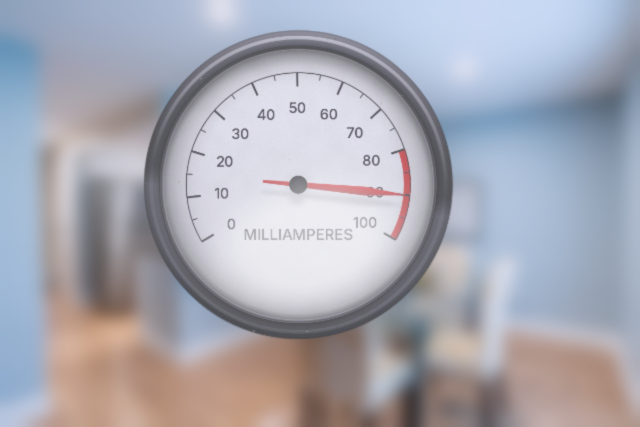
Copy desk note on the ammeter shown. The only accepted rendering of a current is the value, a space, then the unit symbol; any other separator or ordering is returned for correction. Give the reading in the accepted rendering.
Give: 90 mA
